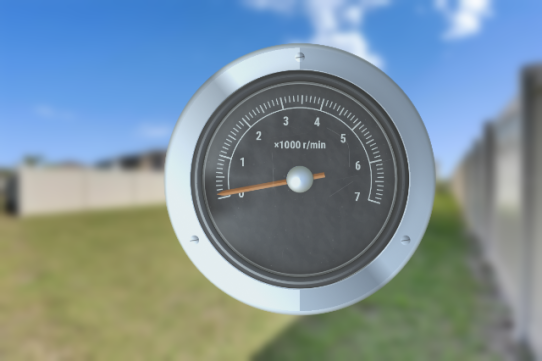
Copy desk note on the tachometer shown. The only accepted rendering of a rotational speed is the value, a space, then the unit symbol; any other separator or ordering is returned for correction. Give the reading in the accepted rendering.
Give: 100 rpm
